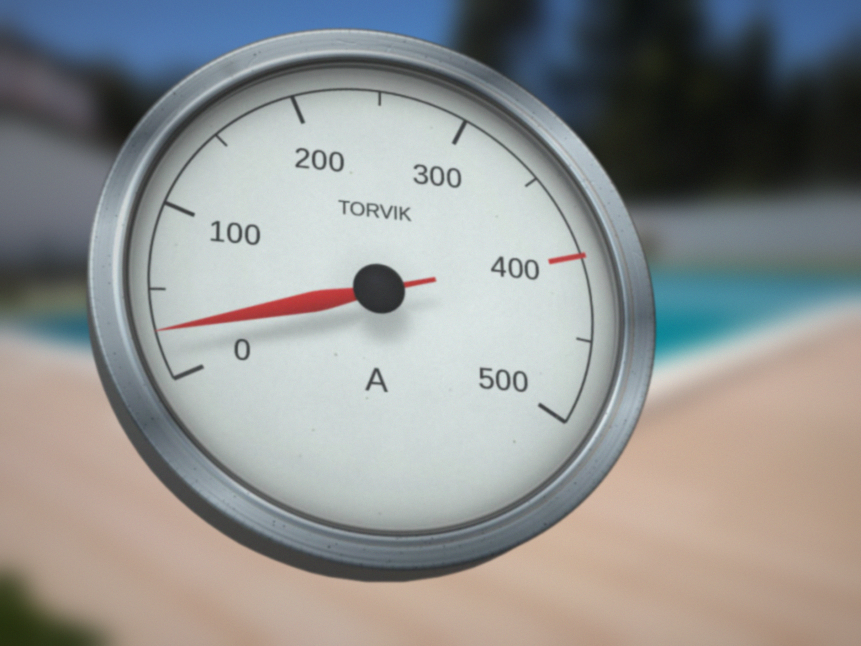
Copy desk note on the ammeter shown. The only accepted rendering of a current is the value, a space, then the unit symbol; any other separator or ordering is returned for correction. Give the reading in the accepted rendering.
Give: 25 A
